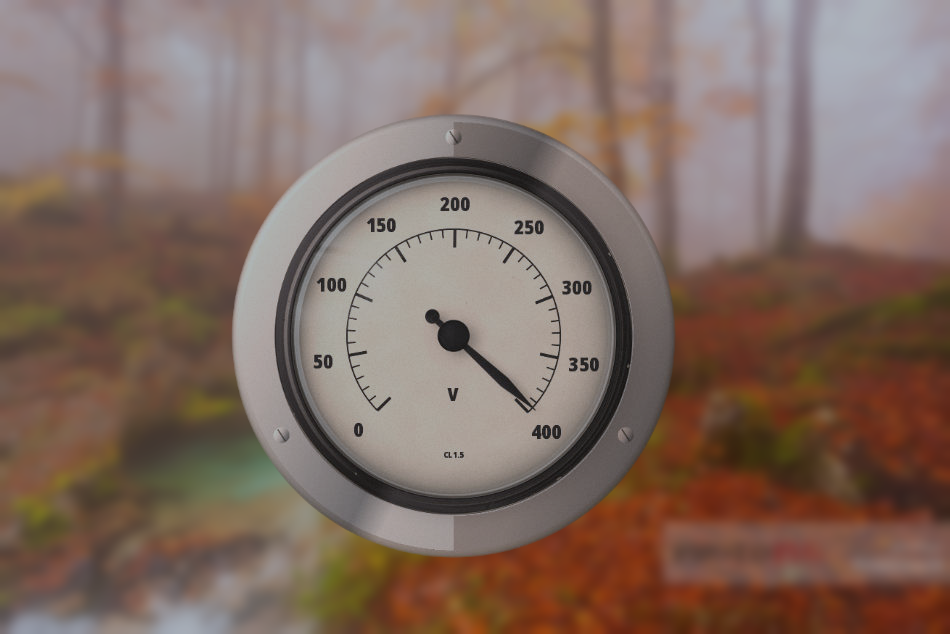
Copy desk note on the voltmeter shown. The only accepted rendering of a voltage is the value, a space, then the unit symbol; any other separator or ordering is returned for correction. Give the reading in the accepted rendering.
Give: 395 V
